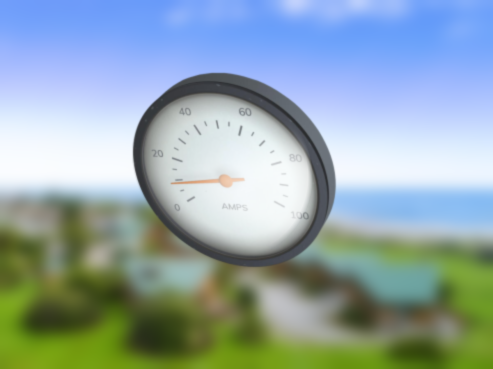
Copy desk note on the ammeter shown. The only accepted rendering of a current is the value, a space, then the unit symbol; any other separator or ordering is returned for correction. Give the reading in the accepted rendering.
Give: 10 A
